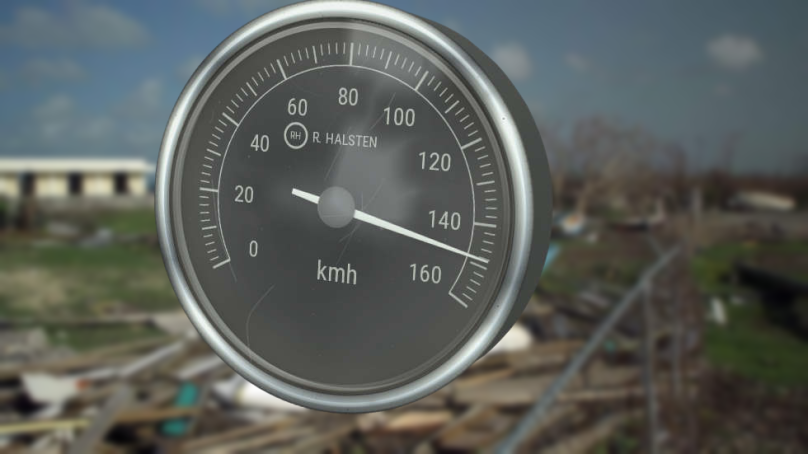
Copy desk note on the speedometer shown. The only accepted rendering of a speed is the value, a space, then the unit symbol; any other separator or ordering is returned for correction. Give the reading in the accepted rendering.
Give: 148 km/h
